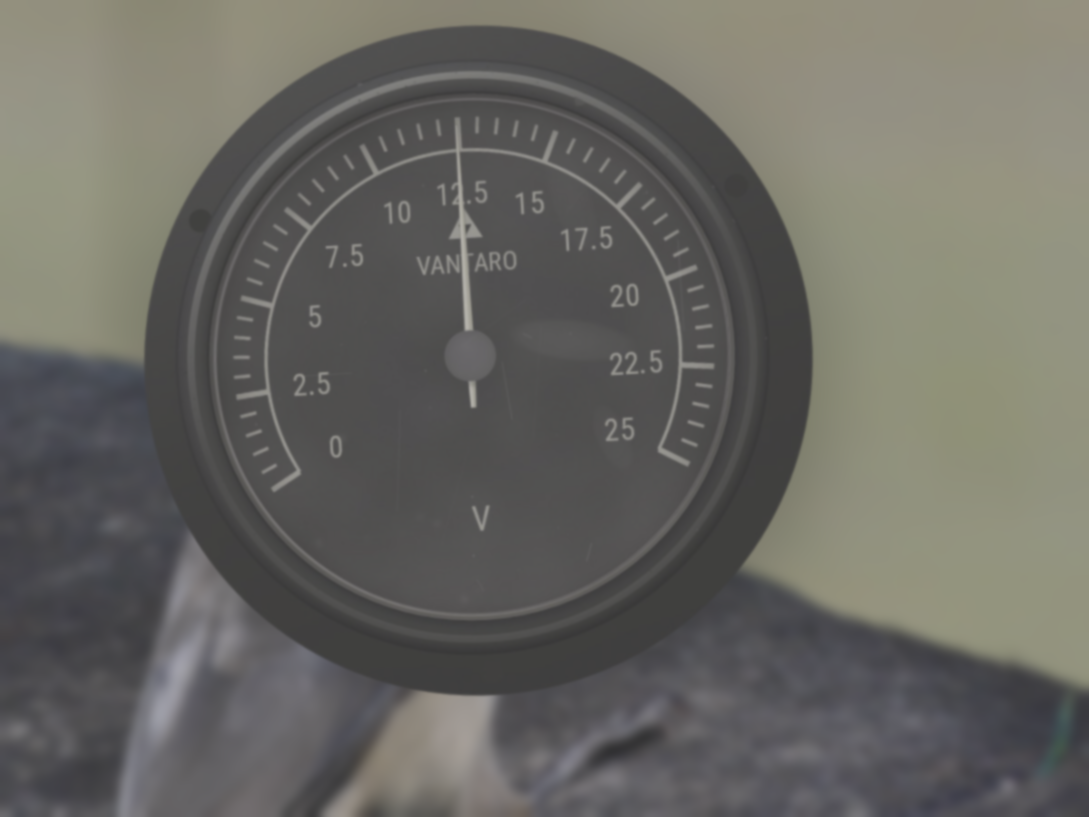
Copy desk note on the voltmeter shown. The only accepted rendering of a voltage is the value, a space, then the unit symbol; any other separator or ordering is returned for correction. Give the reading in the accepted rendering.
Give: 12.5 V
